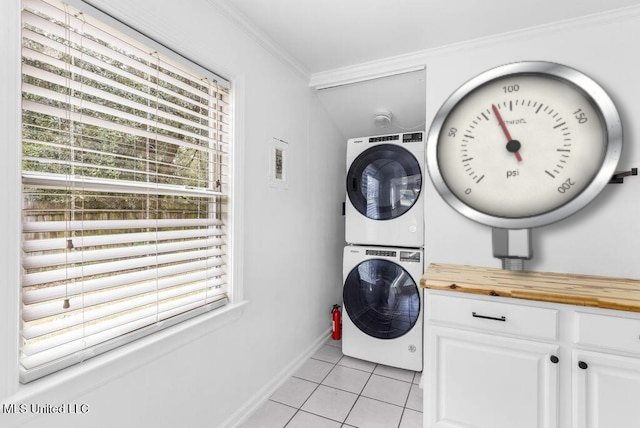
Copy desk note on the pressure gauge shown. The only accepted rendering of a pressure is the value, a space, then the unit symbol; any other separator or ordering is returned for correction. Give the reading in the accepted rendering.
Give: 85 psi
